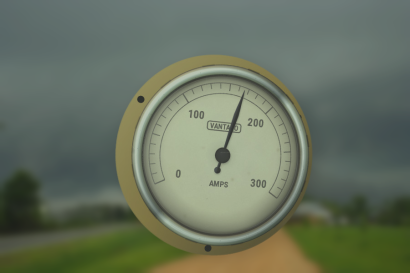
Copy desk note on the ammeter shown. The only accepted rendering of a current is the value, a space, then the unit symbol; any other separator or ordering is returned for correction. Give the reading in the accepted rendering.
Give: 165 A
